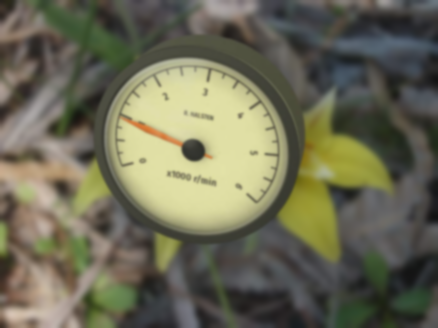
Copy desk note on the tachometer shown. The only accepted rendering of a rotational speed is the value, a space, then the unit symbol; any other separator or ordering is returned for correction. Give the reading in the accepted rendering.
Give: 1000 rpm
